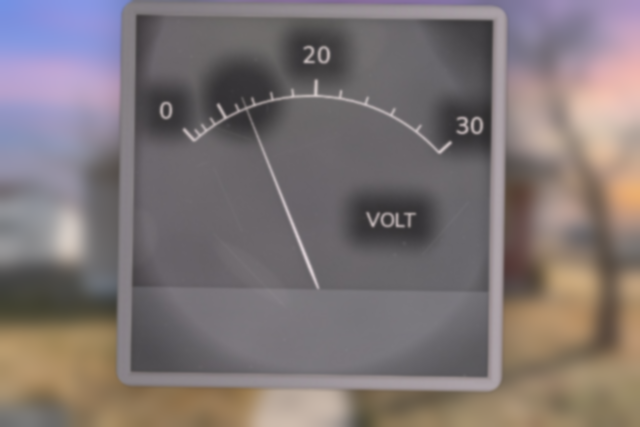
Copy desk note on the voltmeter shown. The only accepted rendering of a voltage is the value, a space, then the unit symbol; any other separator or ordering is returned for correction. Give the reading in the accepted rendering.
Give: 13 V
